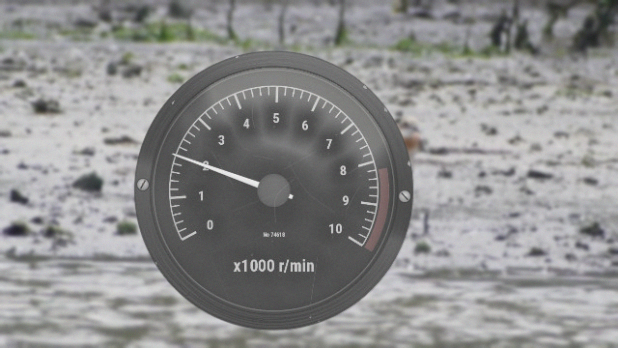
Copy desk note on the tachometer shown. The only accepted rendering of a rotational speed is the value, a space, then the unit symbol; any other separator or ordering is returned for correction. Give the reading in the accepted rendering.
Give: 2000 rpm
